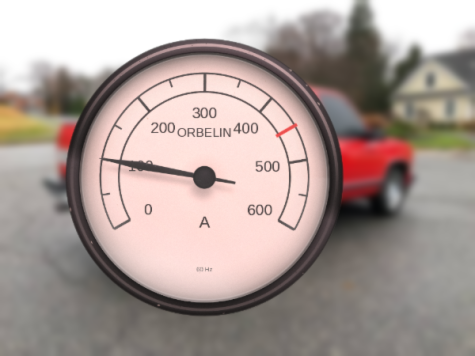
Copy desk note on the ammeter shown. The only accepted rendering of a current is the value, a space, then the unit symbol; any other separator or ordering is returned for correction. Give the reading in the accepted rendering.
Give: 100 A
